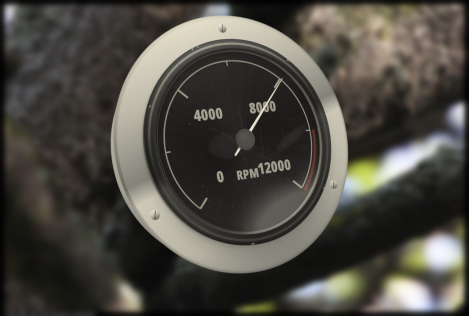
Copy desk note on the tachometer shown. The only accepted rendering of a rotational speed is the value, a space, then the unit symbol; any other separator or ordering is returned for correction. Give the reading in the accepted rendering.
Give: 8000 rpm
